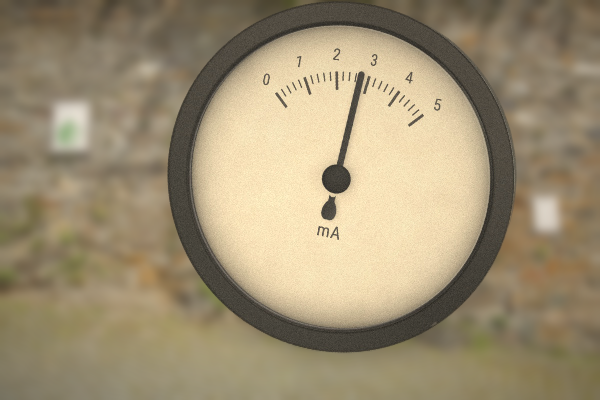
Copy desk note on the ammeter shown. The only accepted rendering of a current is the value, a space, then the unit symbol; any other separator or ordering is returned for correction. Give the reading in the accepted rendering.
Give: 2.8 mA
